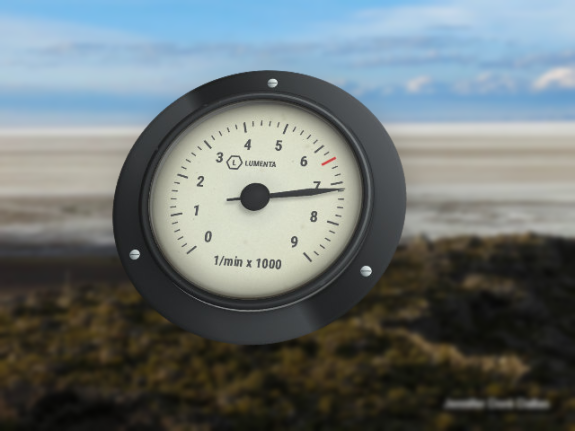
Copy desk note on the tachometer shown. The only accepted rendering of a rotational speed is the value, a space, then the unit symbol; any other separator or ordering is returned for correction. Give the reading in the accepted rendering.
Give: 7200 rpm
